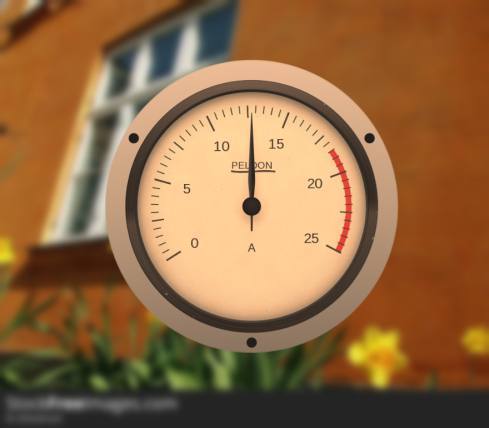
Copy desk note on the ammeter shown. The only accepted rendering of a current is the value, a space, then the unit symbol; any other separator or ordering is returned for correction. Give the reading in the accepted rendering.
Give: 12.75 A
